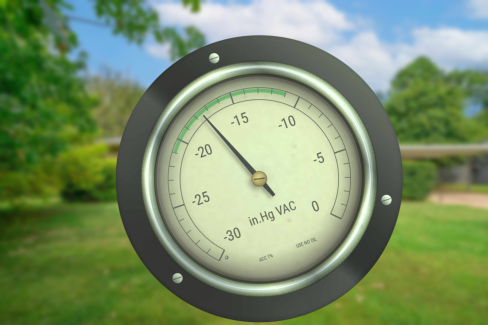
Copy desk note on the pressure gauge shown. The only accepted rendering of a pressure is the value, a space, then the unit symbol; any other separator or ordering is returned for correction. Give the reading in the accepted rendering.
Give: -17.5 inHg
